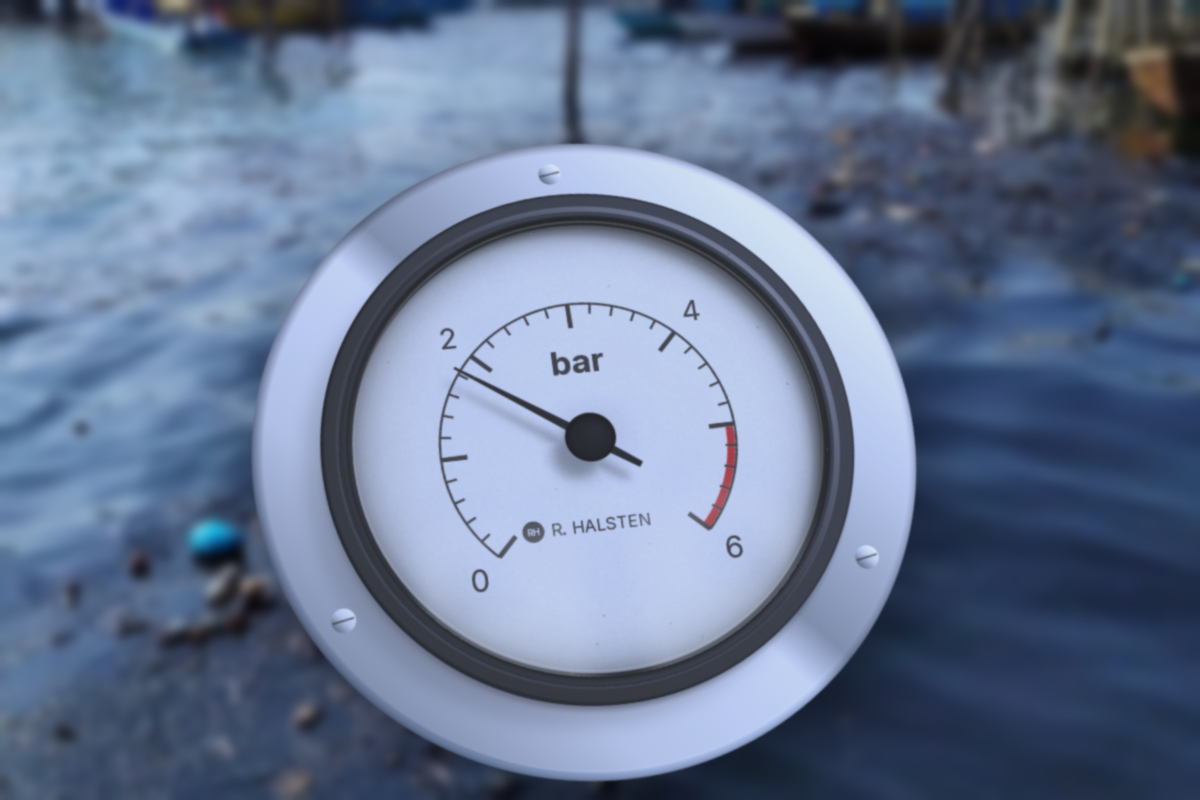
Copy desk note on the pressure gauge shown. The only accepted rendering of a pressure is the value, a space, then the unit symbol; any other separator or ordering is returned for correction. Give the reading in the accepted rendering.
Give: 1.8 bar
